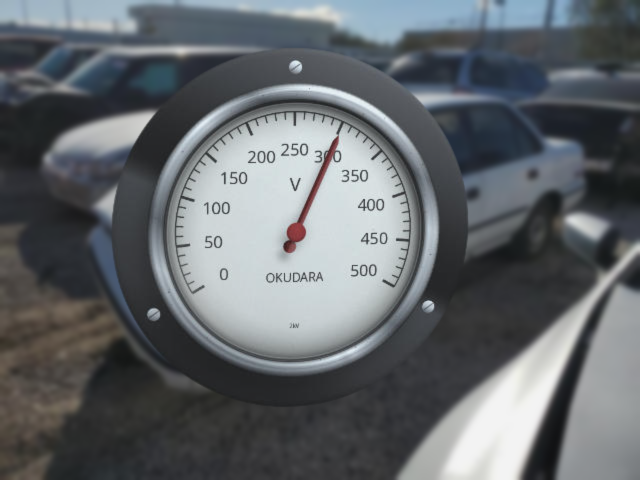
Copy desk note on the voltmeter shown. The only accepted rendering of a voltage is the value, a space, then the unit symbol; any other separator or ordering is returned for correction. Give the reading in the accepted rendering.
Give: 300 V
